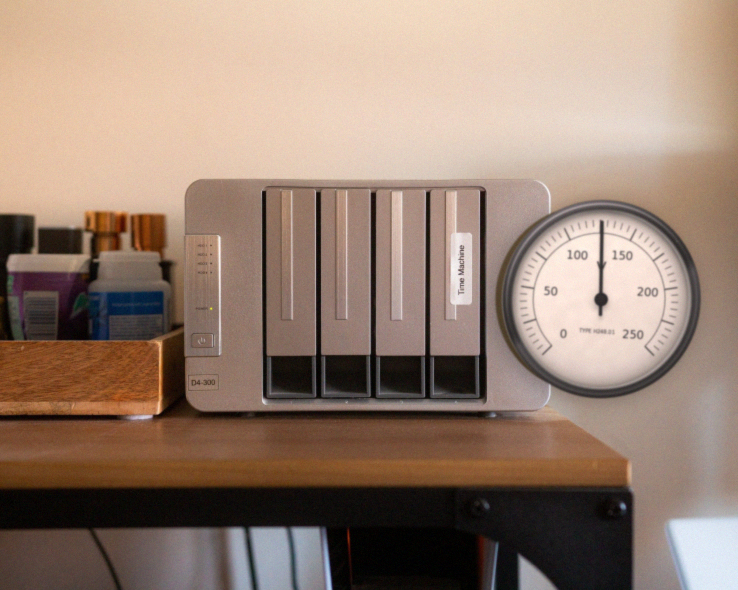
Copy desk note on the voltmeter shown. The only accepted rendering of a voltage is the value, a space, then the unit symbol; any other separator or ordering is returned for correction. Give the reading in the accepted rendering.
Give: 125 V
